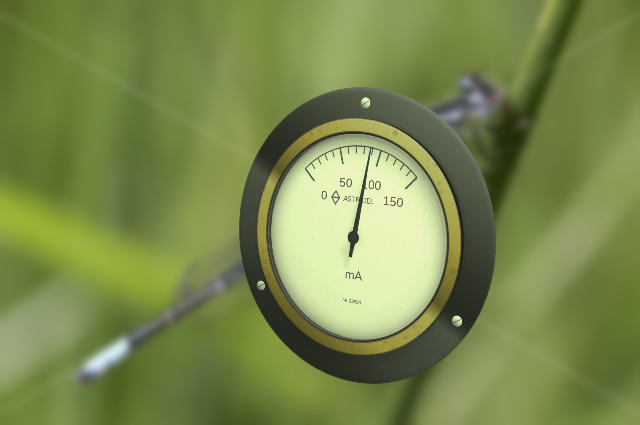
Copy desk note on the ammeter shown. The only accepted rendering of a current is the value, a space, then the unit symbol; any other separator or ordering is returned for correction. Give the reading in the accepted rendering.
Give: 90 mA
